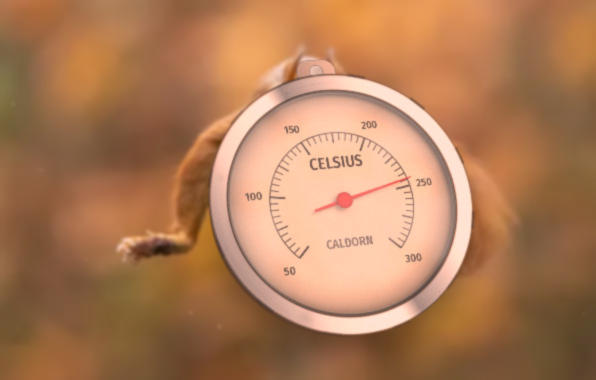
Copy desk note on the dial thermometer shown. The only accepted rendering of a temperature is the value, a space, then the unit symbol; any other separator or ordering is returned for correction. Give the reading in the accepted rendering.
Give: 245 °C
